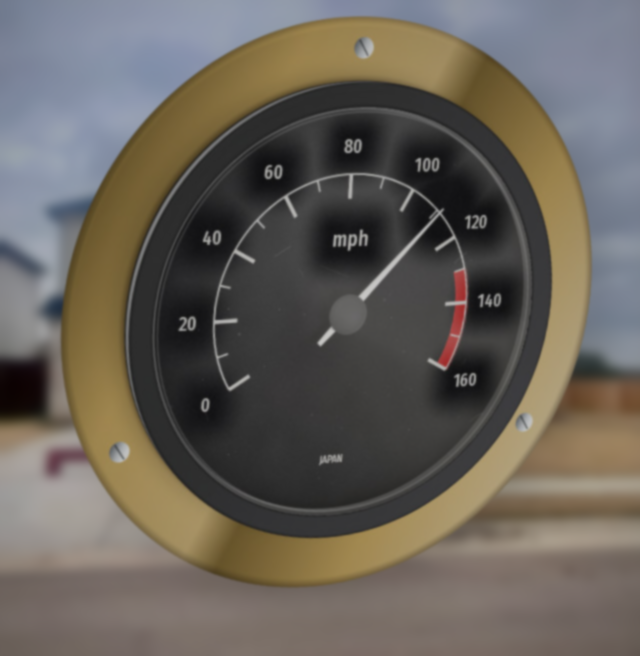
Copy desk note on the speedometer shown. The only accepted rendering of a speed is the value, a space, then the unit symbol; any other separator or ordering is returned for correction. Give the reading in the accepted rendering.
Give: 110 mph
